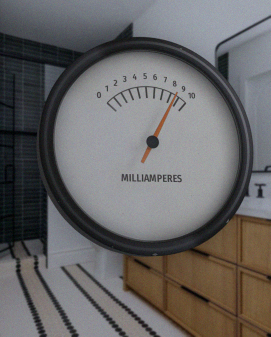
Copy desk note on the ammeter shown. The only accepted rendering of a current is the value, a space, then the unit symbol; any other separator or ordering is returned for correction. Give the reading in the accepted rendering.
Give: 8.5 mA
